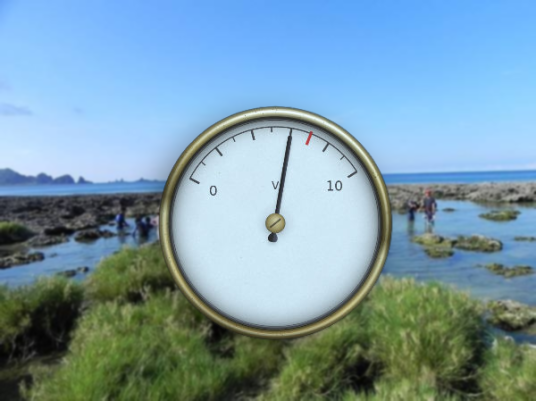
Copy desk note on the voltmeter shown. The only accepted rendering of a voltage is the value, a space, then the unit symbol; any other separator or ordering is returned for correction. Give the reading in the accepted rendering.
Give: 6 V
